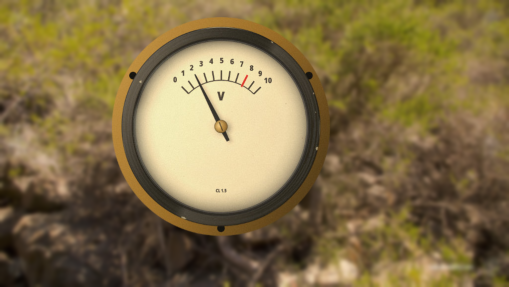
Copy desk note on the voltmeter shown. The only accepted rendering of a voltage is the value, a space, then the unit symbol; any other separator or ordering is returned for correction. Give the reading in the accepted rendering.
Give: 2 V
